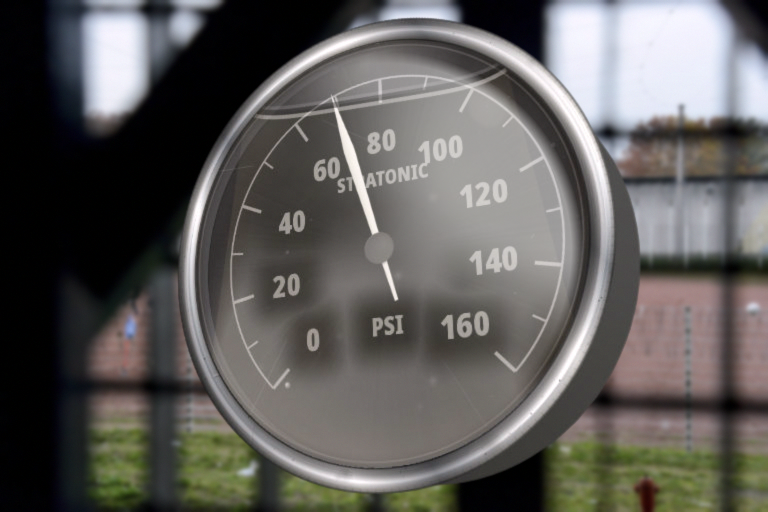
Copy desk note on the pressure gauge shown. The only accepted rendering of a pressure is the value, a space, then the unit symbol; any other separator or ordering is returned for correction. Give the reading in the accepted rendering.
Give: 70 psi
